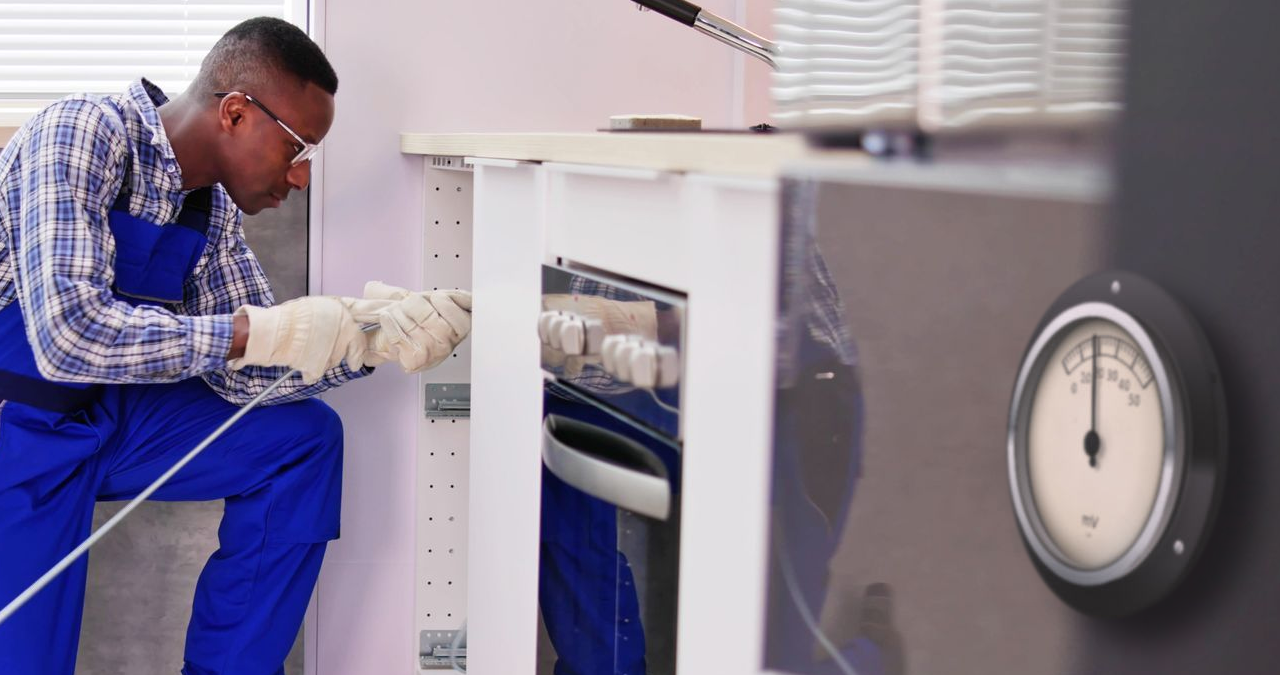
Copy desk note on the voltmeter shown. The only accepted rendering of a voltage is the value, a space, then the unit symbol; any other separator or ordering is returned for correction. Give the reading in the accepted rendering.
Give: 20 mV
